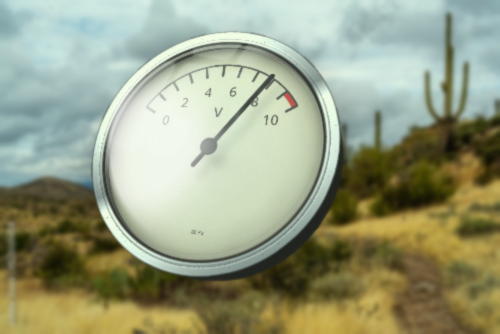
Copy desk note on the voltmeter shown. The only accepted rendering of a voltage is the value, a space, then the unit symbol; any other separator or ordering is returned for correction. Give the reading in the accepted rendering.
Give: 8 V
